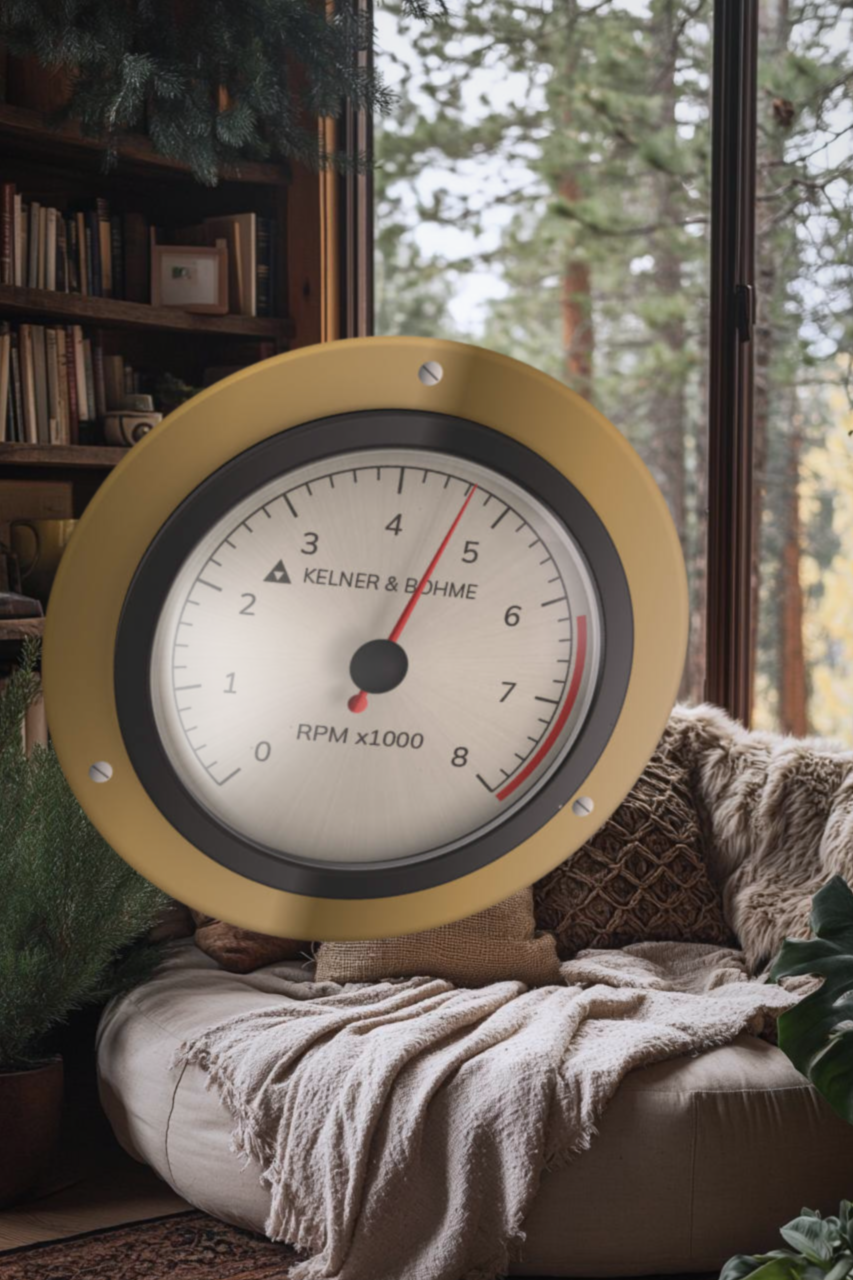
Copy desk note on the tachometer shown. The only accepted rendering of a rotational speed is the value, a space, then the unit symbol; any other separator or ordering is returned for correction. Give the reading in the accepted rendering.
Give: 4600 rpm
